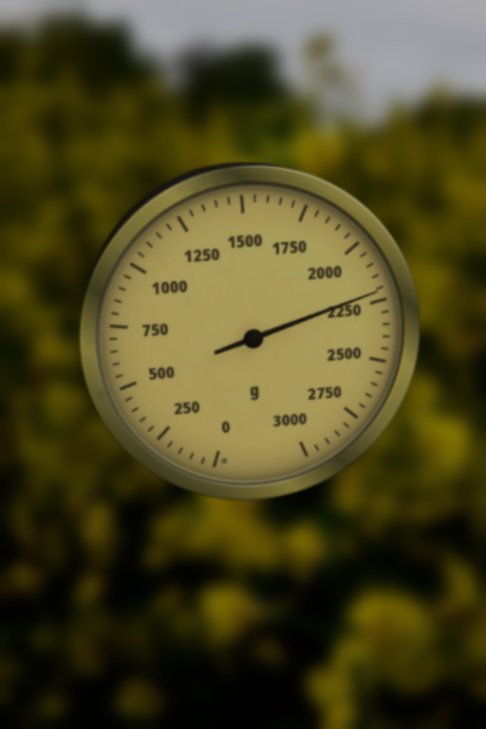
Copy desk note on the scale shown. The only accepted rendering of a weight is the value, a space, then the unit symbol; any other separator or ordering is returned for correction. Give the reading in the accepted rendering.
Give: 2200 g
